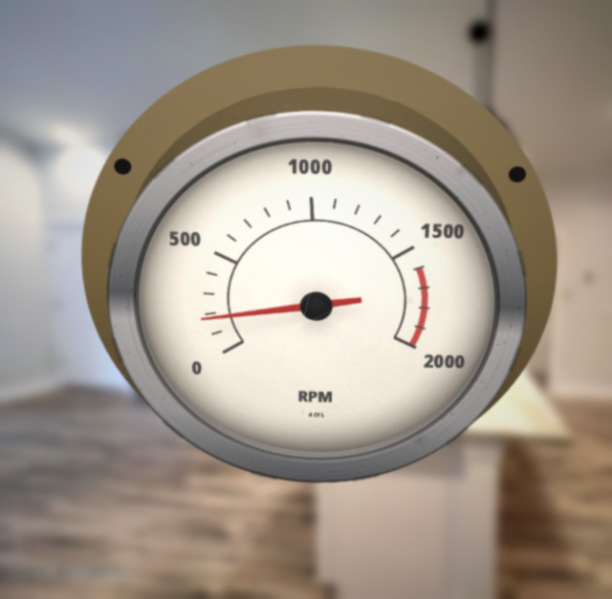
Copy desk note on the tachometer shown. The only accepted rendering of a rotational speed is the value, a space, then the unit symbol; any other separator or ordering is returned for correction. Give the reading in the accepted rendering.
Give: 200 rpm
